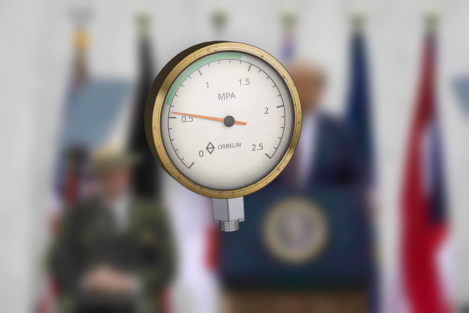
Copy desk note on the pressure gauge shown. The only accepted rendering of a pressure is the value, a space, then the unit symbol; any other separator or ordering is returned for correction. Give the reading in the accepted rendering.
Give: 0.55 MPa
